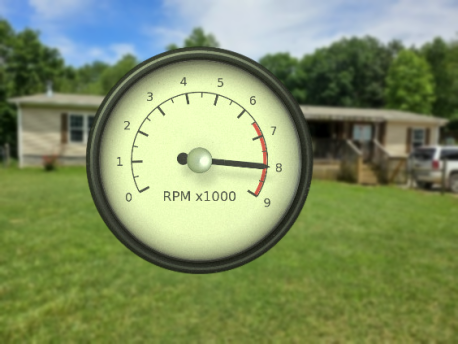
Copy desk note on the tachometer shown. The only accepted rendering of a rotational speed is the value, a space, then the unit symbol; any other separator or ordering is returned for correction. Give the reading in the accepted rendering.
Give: 8000 rpm
